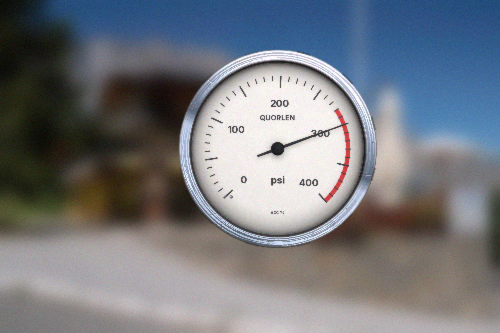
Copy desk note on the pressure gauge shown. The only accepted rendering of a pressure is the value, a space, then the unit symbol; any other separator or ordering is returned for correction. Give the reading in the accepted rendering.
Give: 300 psi
